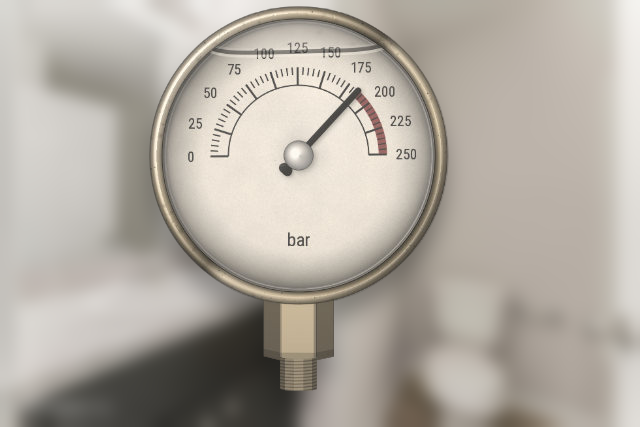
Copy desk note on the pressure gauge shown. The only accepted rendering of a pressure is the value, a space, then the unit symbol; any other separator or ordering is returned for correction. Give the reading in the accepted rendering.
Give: 185 bar
